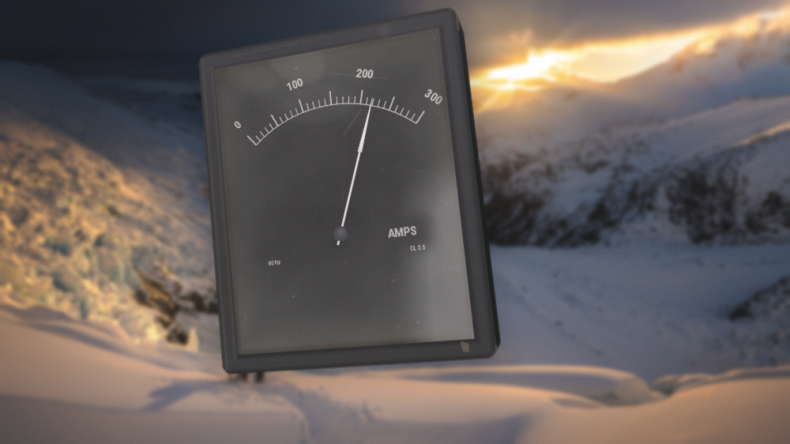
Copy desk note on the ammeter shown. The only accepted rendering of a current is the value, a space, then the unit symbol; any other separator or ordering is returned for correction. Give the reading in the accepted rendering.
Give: 220 A
